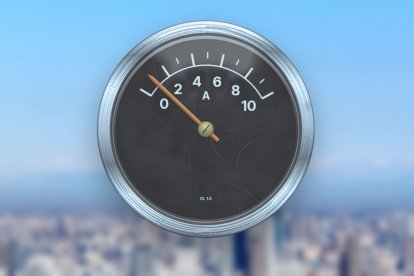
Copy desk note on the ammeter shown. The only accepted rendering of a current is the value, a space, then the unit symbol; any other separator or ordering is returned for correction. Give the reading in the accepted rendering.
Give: 1 A
